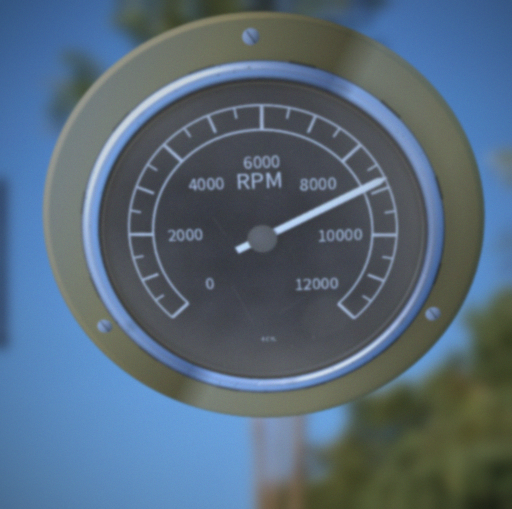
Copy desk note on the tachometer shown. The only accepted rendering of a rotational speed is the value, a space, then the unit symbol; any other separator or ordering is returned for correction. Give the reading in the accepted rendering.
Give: 8750 rpm
